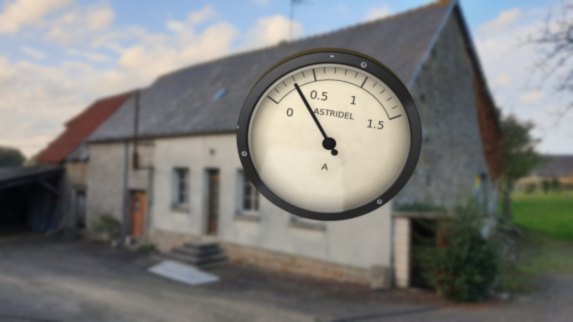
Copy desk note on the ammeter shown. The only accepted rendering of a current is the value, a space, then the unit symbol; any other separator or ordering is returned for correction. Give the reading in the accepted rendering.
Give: 0.3 A
